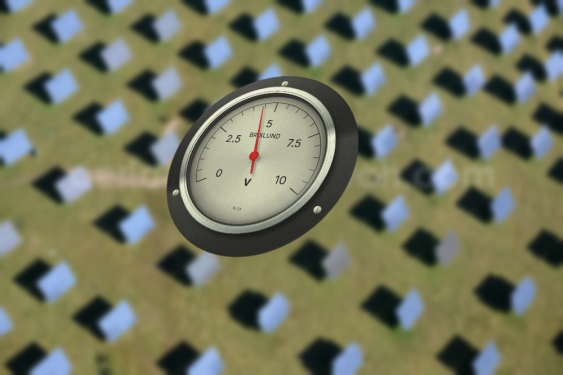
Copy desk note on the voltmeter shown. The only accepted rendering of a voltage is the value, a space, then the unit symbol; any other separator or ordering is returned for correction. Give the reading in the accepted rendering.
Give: 4.5 V
